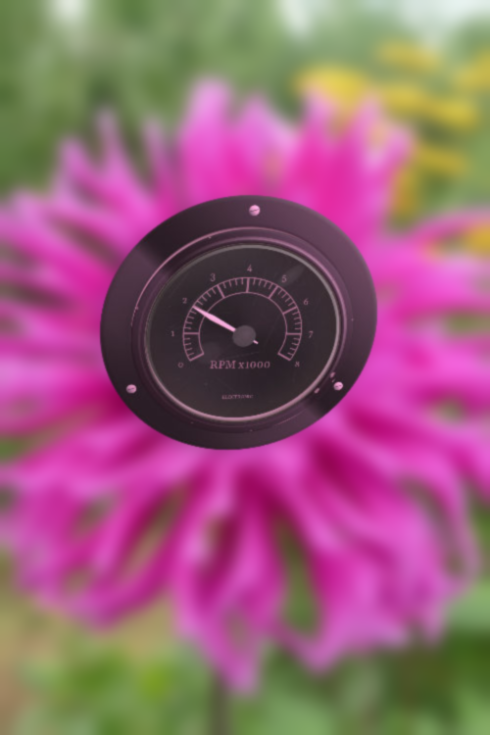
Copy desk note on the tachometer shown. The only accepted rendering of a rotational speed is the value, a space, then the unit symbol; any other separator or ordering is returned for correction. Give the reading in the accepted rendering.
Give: 2000 rpm
